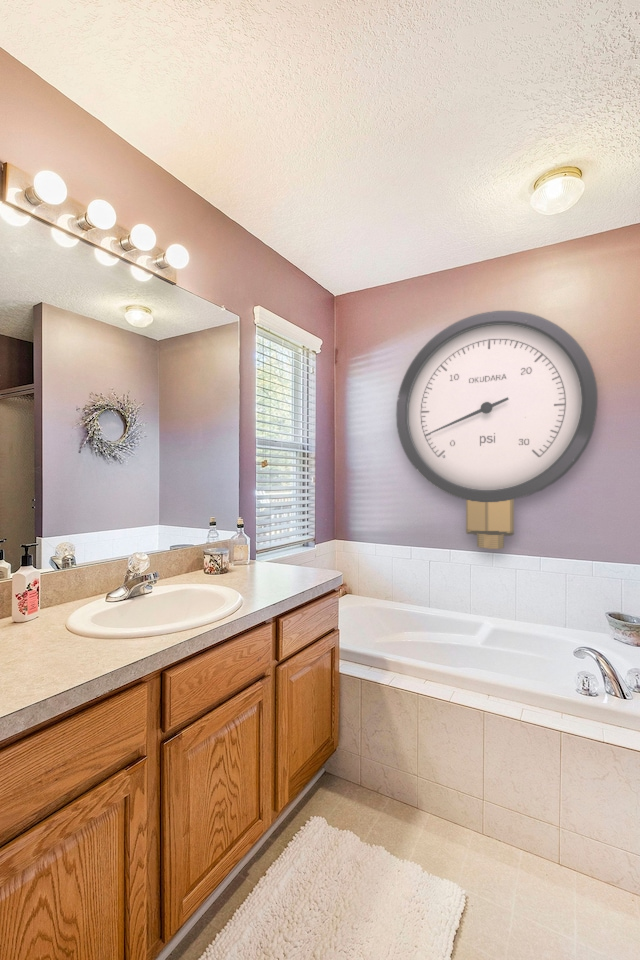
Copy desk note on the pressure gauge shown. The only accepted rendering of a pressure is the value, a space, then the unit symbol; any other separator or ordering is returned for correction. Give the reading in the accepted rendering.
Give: 2.5 psi
